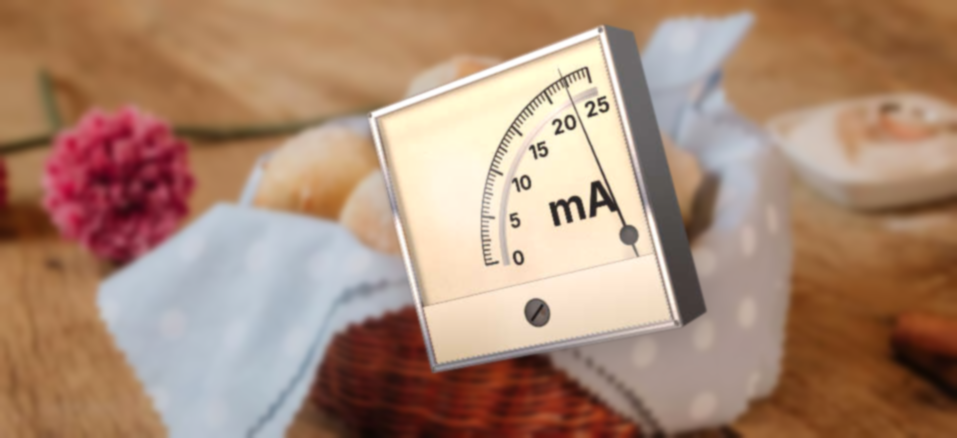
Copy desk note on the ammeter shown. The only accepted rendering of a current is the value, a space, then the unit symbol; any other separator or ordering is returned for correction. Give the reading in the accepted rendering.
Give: 22.5 mA
